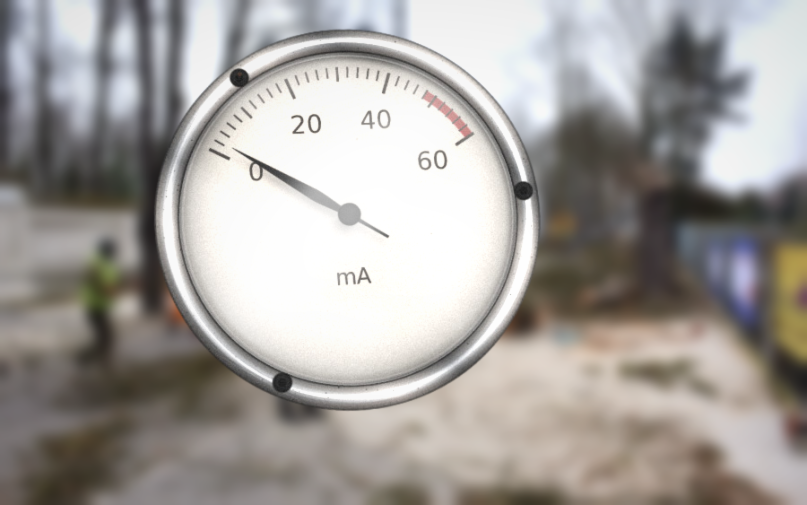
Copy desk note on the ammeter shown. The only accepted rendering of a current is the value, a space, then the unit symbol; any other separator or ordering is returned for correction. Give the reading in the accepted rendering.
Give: 2 mA
